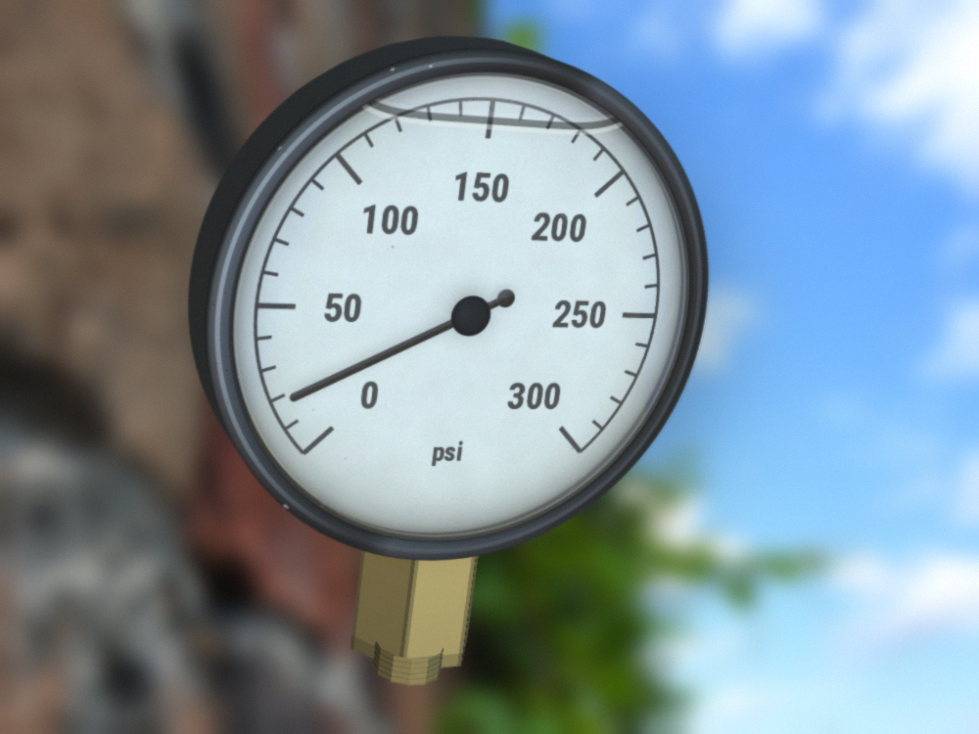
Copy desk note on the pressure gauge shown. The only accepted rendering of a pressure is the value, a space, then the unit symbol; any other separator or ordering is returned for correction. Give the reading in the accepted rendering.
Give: 20 psi
